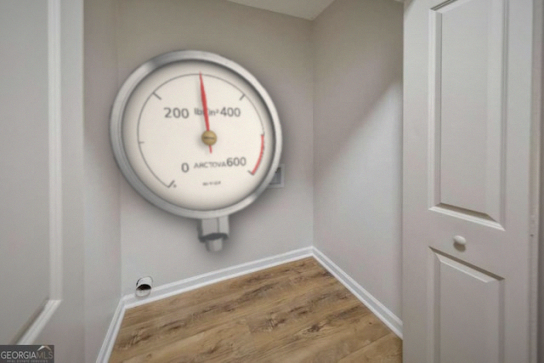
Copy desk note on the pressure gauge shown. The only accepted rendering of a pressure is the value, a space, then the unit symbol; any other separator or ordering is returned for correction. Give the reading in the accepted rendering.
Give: 300 psi
